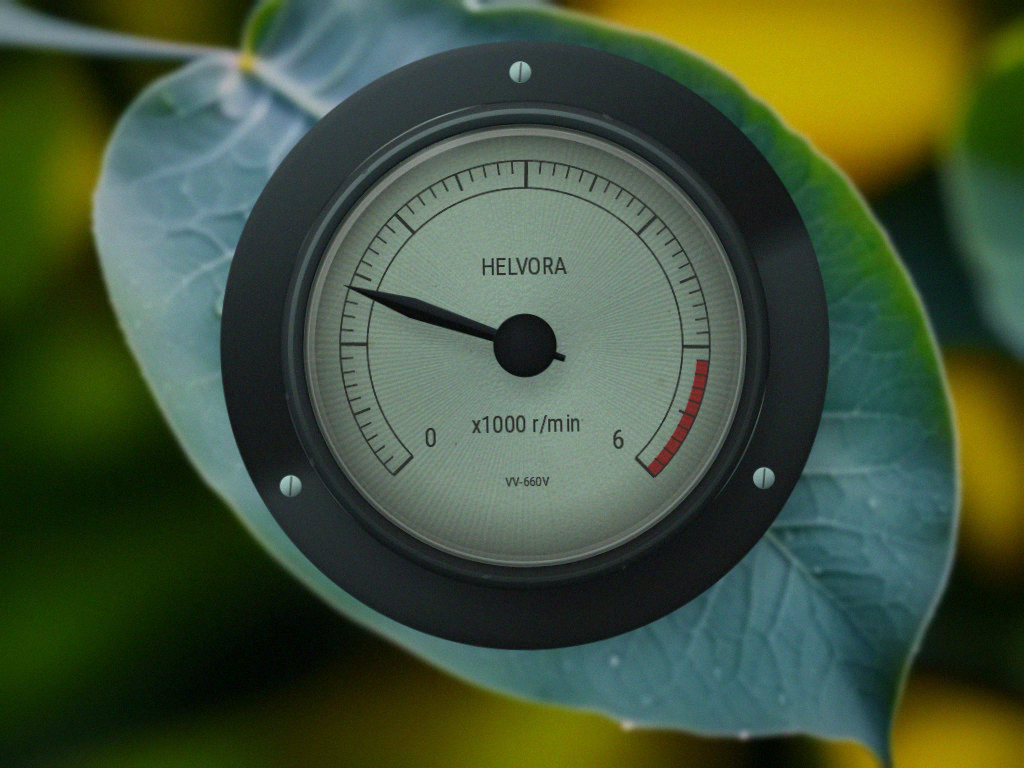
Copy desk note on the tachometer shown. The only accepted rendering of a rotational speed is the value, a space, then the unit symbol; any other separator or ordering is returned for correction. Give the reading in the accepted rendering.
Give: 1400 rpm
